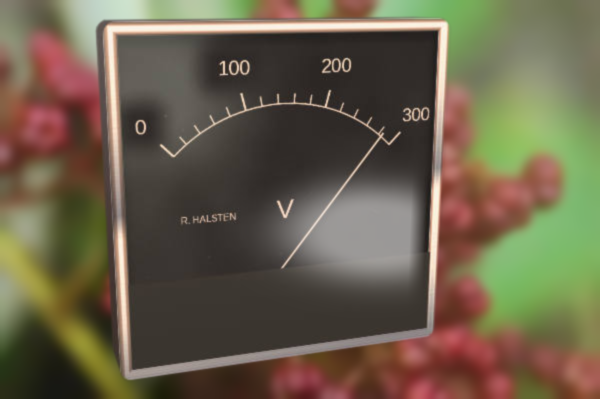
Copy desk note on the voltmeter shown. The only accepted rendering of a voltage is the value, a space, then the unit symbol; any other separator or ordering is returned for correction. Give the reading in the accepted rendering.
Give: 280 V
